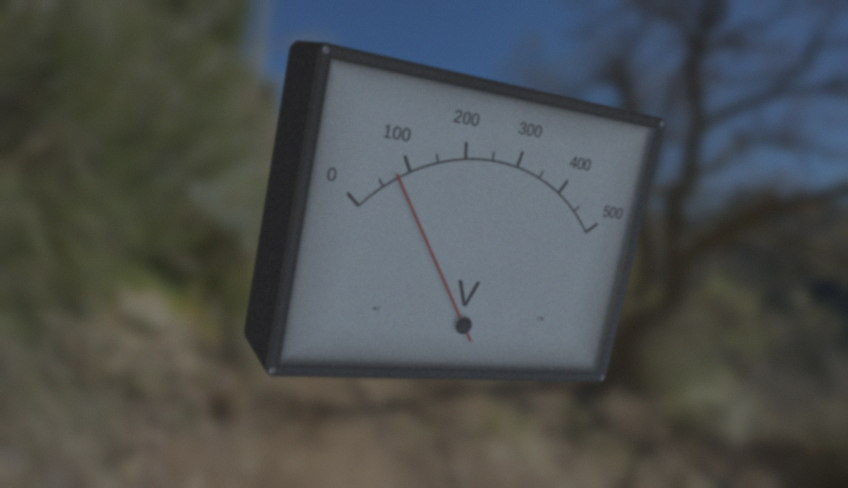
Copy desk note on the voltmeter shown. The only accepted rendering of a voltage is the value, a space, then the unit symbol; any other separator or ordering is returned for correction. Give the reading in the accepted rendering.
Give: 75 V
